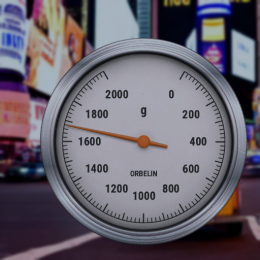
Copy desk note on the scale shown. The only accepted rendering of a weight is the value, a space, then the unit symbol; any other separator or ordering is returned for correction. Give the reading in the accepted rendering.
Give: 1680 g
